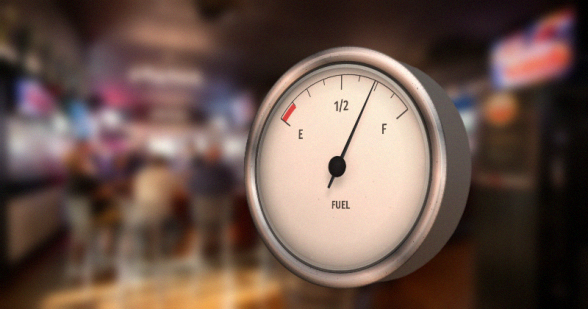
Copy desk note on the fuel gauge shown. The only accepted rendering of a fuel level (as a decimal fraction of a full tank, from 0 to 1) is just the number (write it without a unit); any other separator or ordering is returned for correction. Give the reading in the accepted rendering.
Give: 0.75
